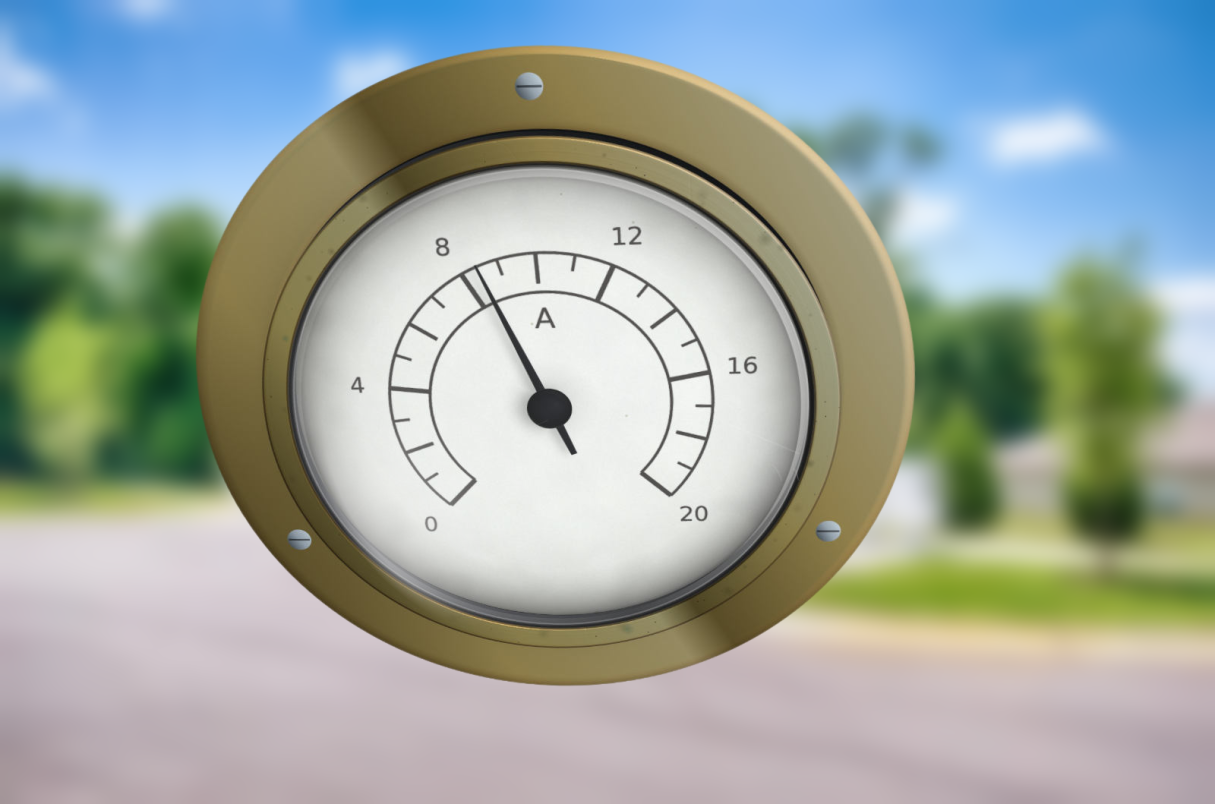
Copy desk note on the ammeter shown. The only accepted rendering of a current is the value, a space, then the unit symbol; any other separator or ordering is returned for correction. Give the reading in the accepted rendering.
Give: 8.5 A
